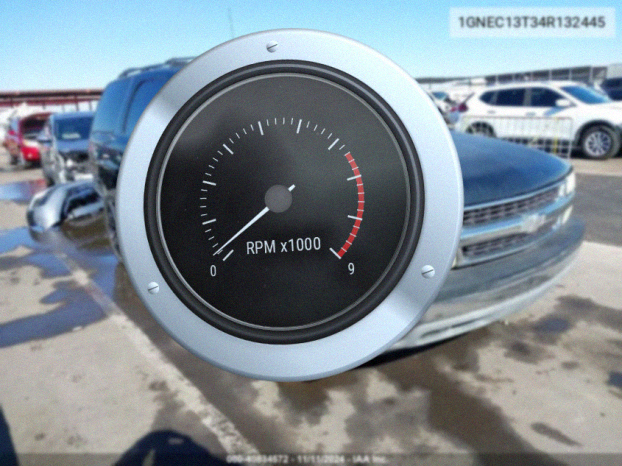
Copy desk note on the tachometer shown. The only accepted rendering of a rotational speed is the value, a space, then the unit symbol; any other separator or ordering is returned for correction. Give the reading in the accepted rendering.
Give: 200 rpm
